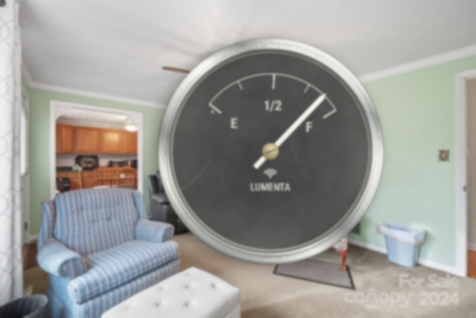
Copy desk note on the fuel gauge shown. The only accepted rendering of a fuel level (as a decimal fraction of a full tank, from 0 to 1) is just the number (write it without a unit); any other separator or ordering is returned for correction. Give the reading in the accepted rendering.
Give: 0.875
